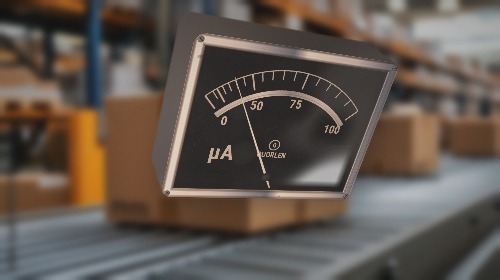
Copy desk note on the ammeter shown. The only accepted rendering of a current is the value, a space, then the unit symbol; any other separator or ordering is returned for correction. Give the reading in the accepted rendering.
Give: 40 µA
